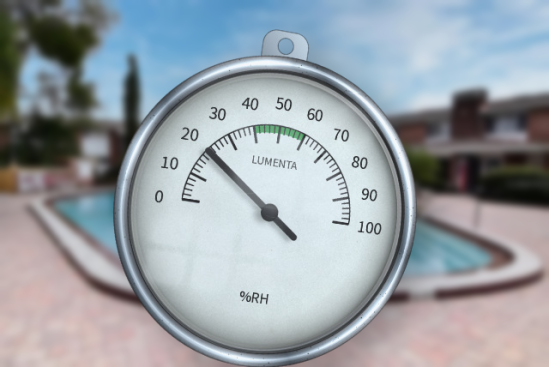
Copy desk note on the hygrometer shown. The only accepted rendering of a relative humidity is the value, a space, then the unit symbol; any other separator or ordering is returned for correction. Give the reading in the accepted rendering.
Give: 20 %
